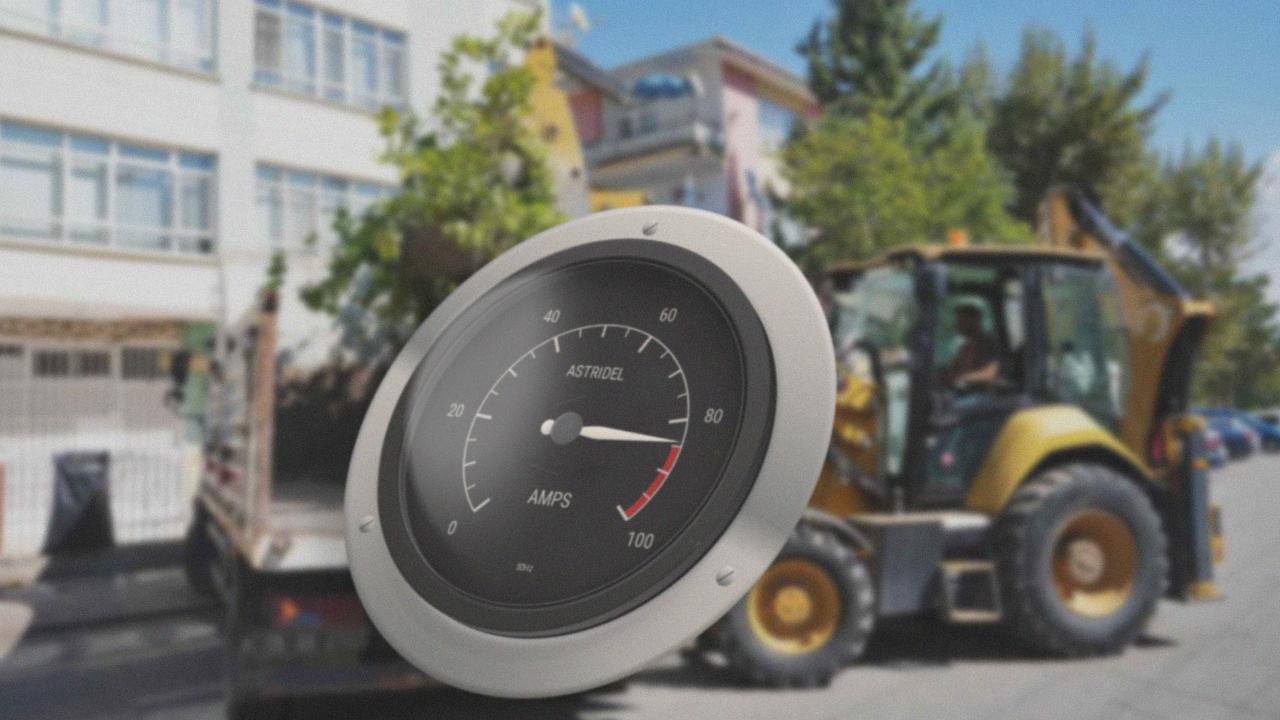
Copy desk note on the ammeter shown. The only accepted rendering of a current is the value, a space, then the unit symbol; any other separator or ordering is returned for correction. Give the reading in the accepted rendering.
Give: 85 A
